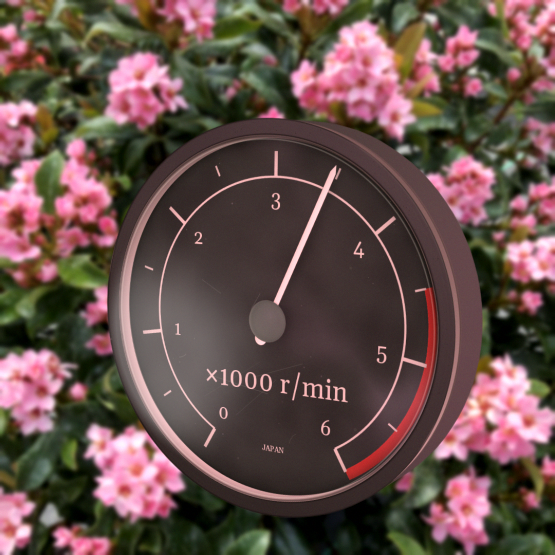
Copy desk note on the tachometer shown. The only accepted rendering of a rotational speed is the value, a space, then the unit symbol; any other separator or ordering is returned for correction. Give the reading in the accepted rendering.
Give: 3500 rpm
